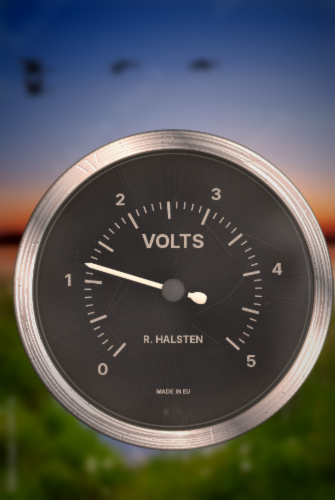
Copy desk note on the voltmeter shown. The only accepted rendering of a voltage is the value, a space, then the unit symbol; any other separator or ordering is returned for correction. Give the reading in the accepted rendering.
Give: 1.2 V
